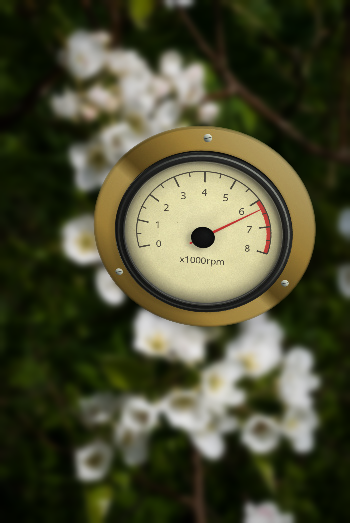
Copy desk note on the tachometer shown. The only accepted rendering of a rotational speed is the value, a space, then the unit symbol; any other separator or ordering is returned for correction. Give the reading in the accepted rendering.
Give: 6250 rpm
